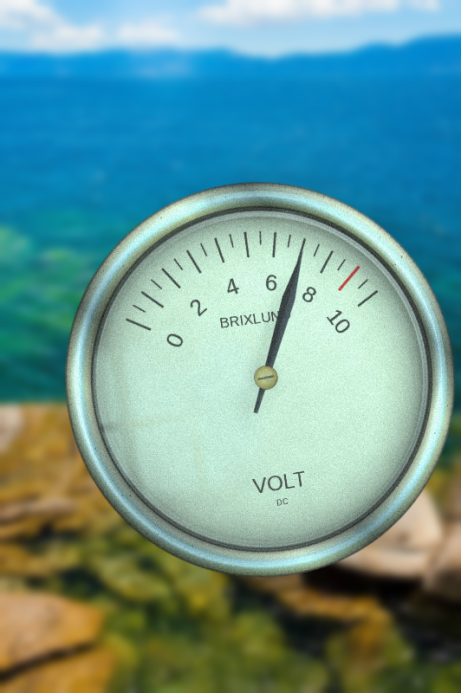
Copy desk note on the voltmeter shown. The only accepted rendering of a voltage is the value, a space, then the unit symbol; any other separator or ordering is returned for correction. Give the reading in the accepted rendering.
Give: 7 V
